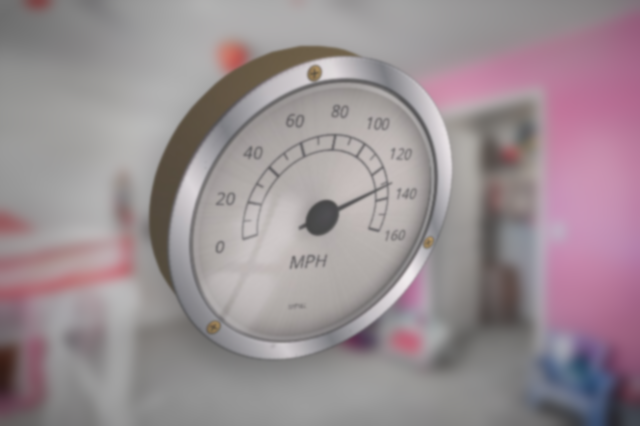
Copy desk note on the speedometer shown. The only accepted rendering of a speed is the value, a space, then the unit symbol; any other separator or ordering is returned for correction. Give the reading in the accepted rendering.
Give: 130 mph
